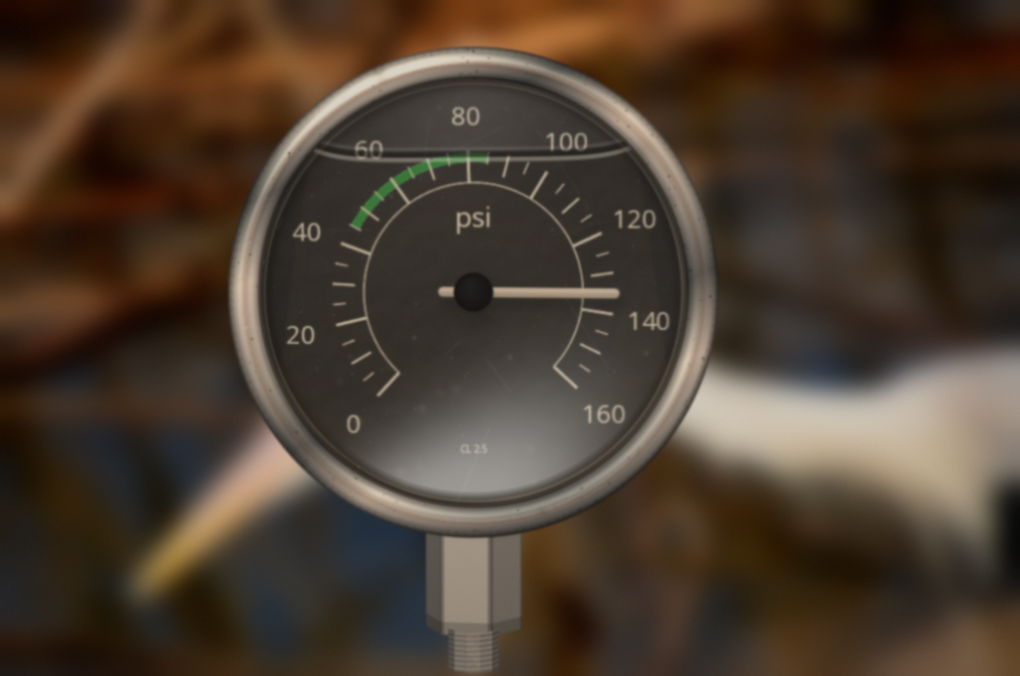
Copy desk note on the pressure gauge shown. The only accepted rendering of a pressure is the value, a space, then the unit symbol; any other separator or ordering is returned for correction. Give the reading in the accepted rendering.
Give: 135 psi
